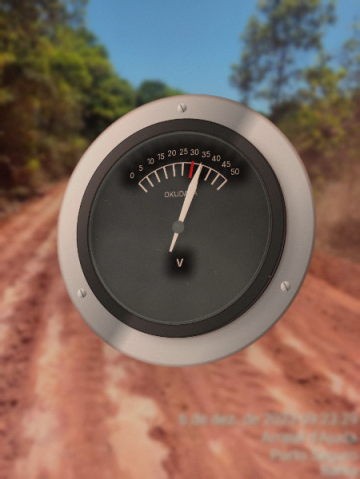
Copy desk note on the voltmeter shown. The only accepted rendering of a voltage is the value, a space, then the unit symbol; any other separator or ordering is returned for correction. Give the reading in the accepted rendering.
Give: 35 V
